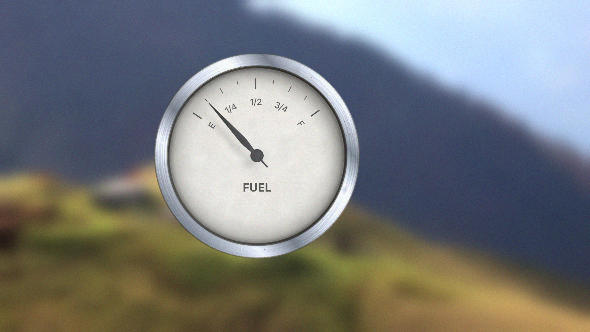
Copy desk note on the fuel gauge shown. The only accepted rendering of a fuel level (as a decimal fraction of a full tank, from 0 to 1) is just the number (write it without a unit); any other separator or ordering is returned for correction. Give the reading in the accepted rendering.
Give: 0.125
